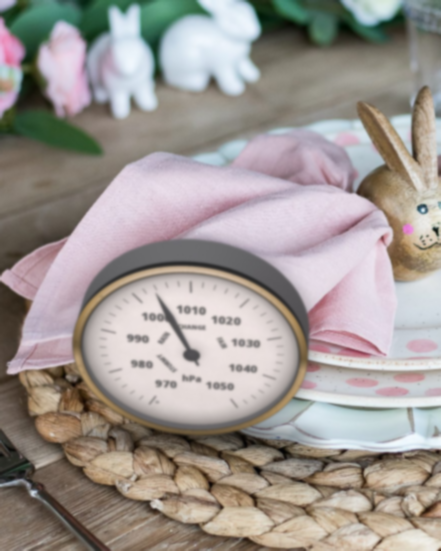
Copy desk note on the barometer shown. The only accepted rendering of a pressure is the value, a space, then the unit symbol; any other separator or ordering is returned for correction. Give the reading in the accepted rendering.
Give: 1004 hPa
